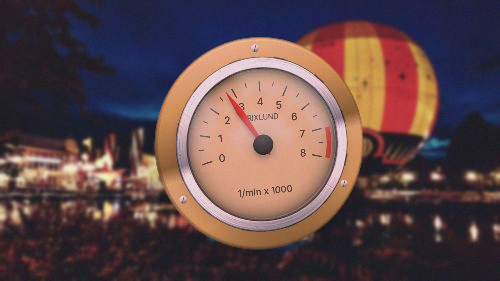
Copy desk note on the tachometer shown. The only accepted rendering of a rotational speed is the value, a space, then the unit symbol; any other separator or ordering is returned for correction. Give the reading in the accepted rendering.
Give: 2750 rpm
